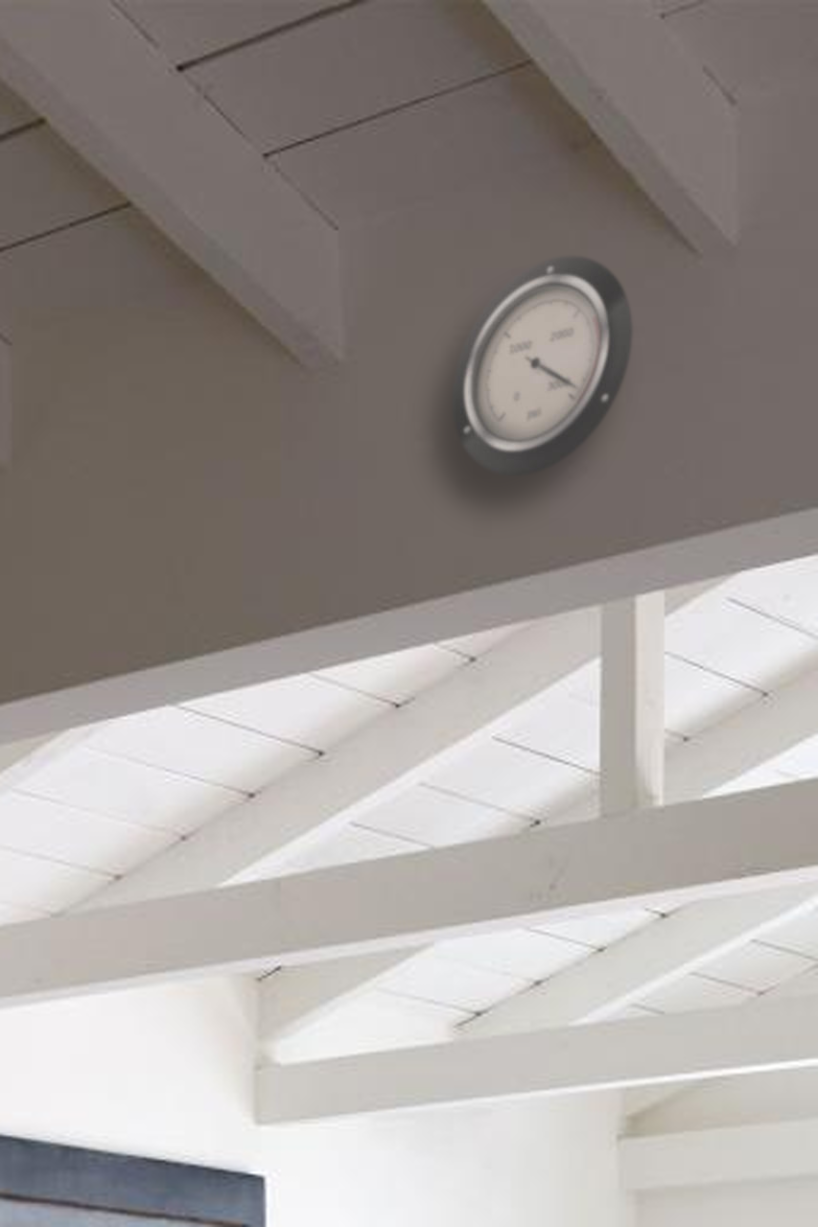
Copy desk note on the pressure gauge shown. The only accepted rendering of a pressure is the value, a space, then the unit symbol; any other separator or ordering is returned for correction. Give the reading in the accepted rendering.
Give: 2900 psi
